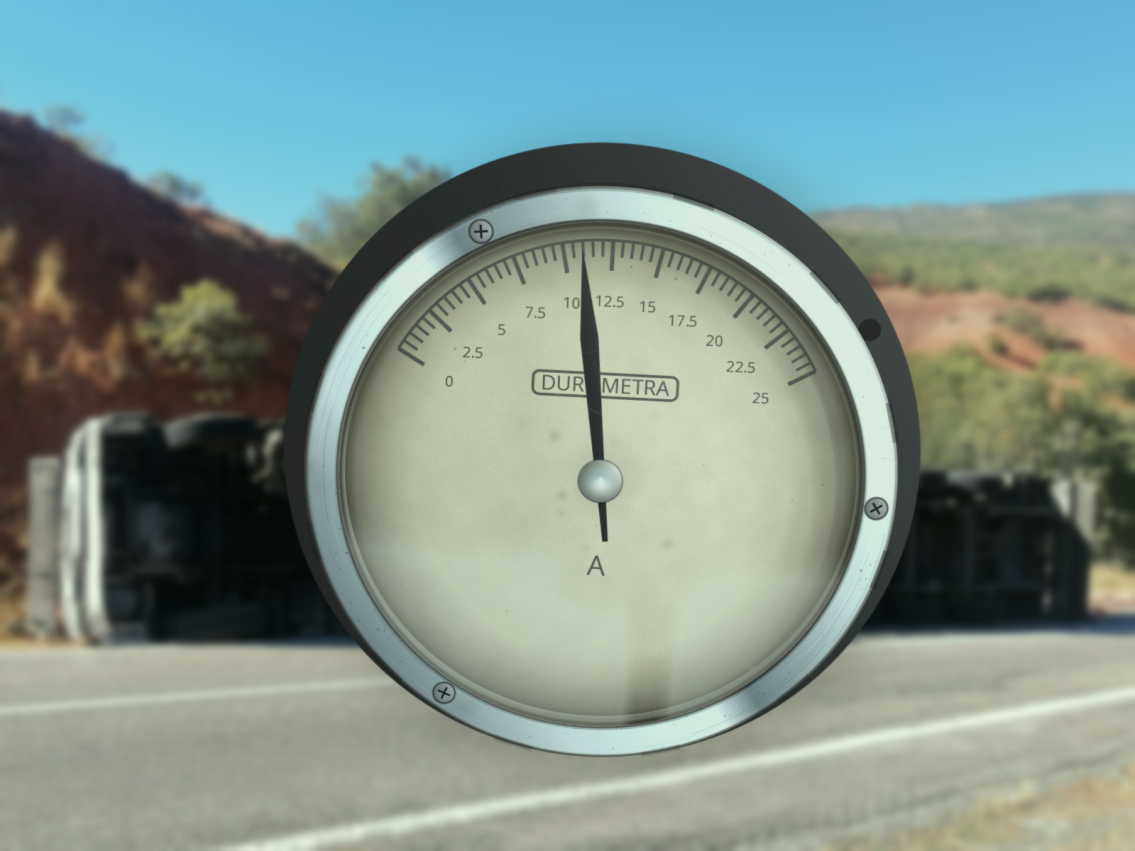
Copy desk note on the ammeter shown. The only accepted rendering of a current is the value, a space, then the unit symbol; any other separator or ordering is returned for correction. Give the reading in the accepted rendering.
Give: 11 A
